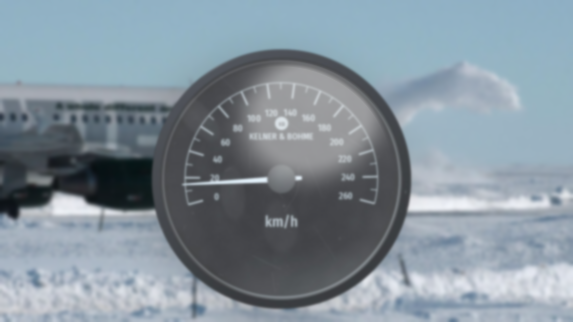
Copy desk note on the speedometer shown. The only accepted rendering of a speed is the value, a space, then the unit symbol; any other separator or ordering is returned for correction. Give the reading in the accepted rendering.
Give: 15 km/h
